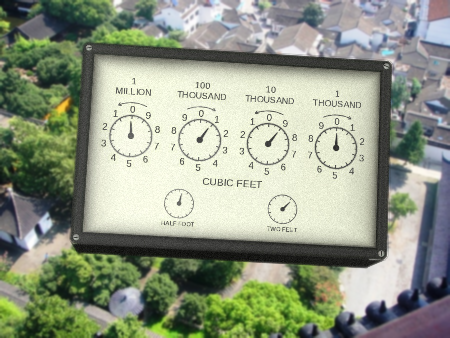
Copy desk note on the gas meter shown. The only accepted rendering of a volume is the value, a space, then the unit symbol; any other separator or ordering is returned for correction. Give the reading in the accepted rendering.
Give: 9000 ft³
